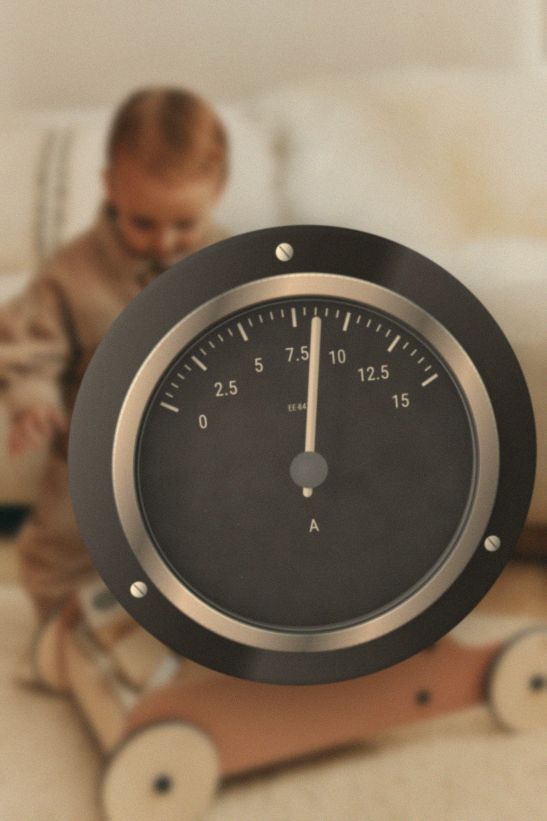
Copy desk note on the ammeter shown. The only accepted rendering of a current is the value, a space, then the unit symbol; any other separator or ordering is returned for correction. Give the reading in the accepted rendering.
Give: 8.5 A
